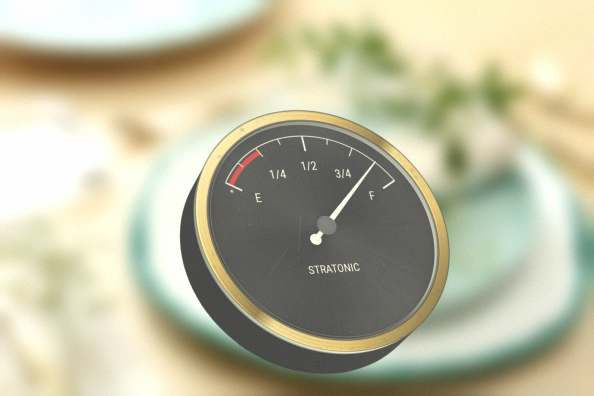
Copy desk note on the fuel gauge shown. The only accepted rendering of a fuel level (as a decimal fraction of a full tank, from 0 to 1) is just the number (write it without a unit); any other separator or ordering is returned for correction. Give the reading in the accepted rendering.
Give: 0.875
